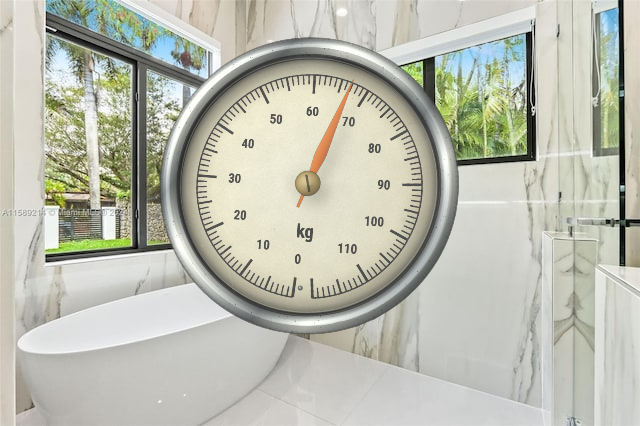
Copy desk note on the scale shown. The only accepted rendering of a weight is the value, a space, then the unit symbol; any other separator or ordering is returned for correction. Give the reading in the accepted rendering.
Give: 67 kg
